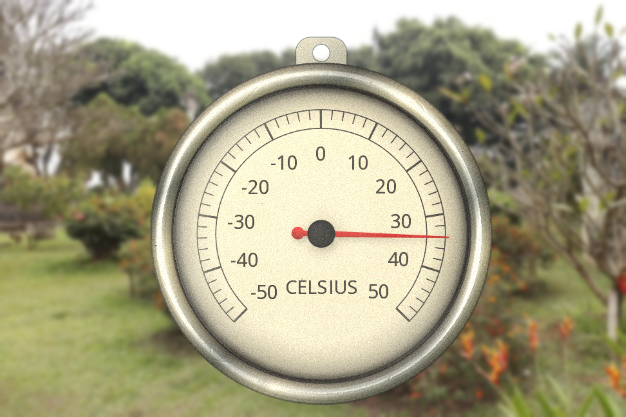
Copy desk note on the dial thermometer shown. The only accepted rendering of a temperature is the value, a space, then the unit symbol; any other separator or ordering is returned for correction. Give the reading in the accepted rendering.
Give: 34 °C
